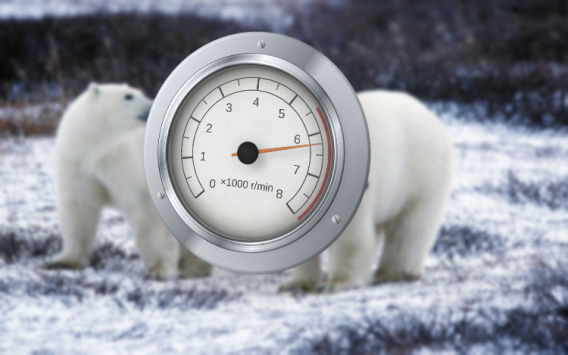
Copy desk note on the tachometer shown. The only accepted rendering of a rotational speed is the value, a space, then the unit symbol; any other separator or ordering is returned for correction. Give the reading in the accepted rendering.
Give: 6250 rpm
